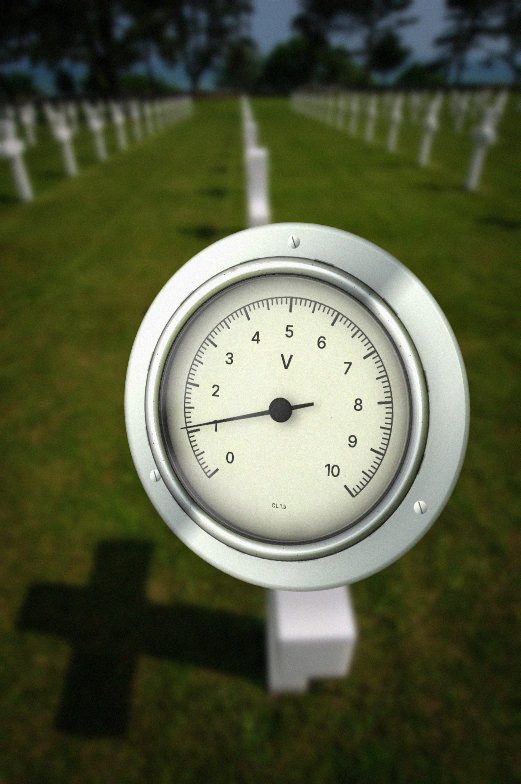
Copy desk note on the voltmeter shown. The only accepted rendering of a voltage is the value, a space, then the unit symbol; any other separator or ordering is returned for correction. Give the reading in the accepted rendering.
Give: 1.1 V
